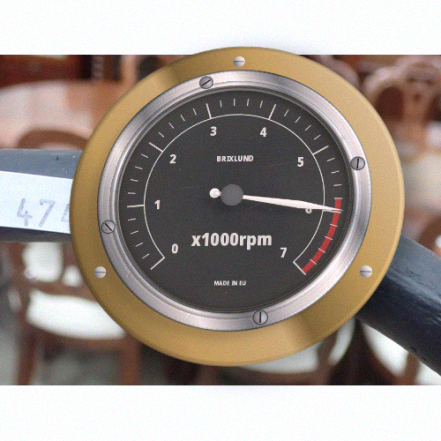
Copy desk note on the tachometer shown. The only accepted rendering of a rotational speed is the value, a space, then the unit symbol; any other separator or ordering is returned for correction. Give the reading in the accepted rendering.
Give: 6000 rpm
